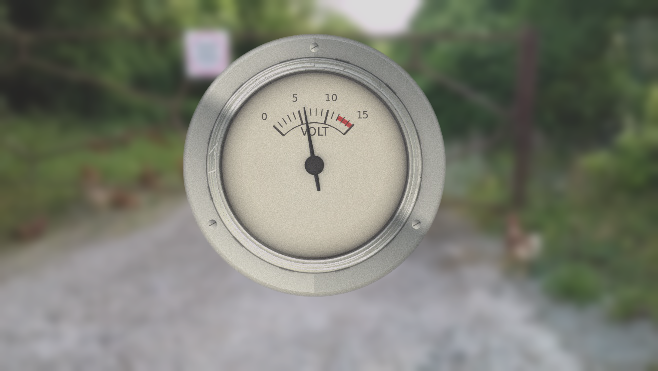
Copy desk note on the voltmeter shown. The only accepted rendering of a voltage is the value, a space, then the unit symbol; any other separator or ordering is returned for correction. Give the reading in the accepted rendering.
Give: 6 V
